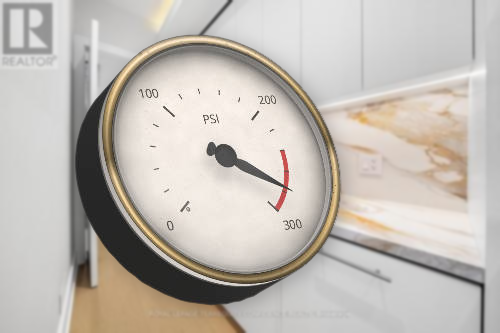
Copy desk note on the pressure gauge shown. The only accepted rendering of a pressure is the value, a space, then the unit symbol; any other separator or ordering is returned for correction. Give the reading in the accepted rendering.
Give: 280 psi
